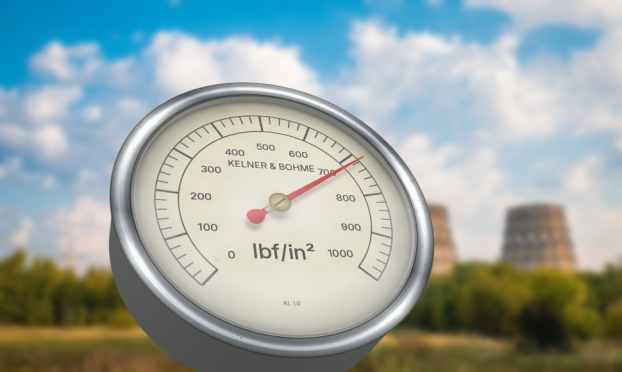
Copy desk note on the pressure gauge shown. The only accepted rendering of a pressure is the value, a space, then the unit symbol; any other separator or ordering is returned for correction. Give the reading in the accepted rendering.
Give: 720 psi
